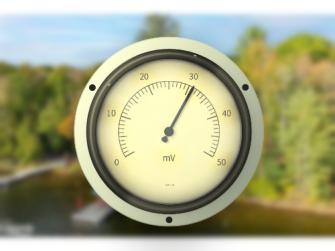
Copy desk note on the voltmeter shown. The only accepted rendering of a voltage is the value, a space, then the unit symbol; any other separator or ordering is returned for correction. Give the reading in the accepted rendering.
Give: 31 mV
